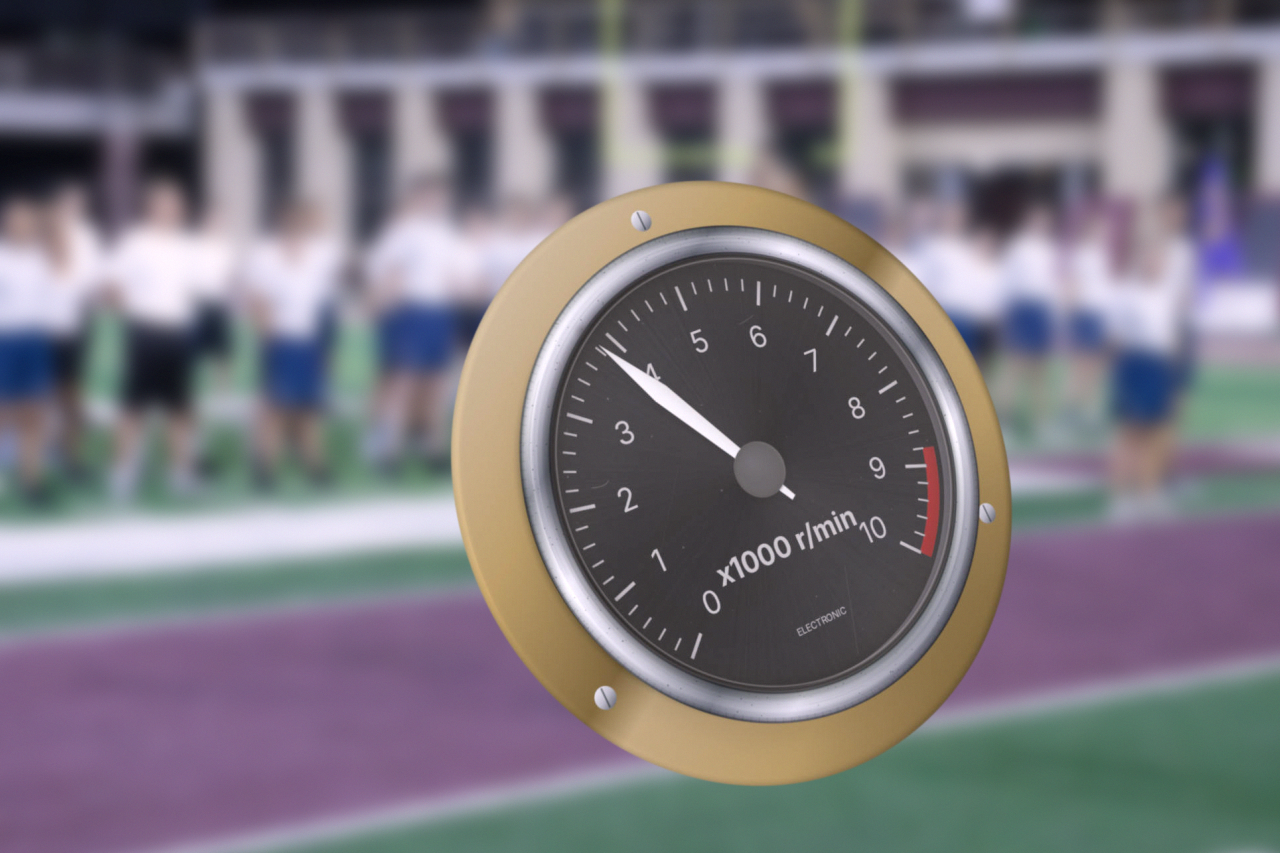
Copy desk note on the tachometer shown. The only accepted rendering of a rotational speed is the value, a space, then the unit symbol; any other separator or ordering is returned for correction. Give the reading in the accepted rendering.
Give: 3800 rpm
